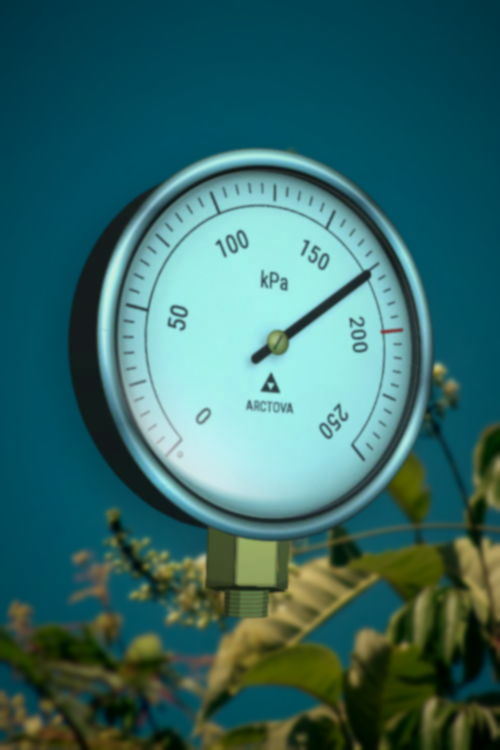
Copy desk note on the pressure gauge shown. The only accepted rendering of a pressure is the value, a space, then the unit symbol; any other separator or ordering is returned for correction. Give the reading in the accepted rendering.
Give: 175 kPa
